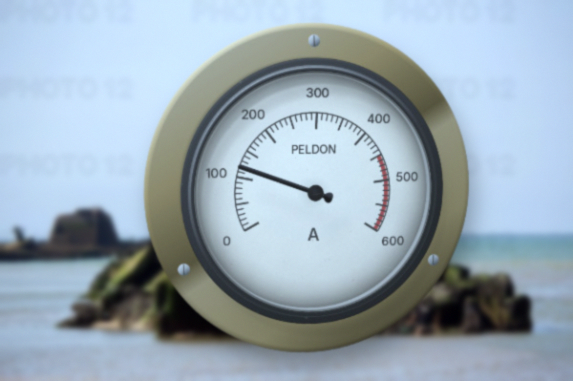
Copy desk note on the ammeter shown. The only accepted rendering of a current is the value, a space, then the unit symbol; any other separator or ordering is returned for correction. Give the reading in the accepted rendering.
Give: 120 A
